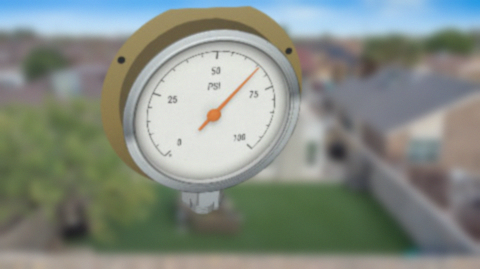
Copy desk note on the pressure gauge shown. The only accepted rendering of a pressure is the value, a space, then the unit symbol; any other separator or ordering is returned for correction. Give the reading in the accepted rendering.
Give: 65 psi
